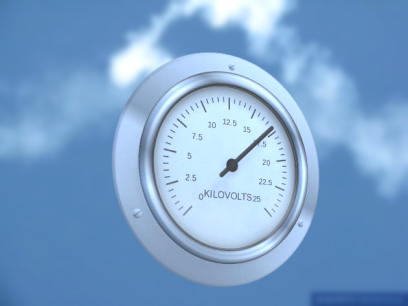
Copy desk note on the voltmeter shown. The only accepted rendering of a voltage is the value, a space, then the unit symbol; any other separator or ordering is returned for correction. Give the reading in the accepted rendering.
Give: 17 kV
